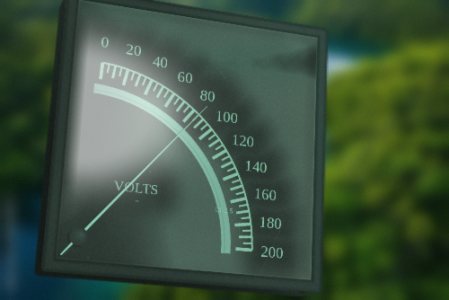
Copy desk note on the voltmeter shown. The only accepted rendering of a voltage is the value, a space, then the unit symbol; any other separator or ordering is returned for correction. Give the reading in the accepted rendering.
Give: 85 V
